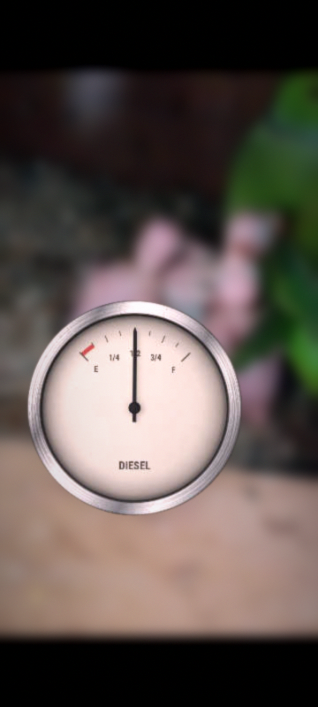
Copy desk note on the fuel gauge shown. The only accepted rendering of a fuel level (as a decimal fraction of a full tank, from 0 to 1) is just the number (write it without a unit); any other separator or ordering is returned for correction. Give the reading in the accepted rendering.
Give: 0.5
